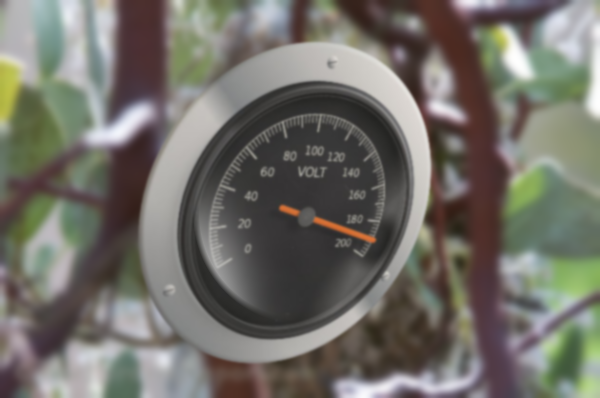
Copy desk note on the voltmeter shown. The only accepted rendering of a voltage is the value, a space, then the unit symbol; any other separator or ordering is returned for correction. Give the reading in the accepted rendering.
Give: 190 V
